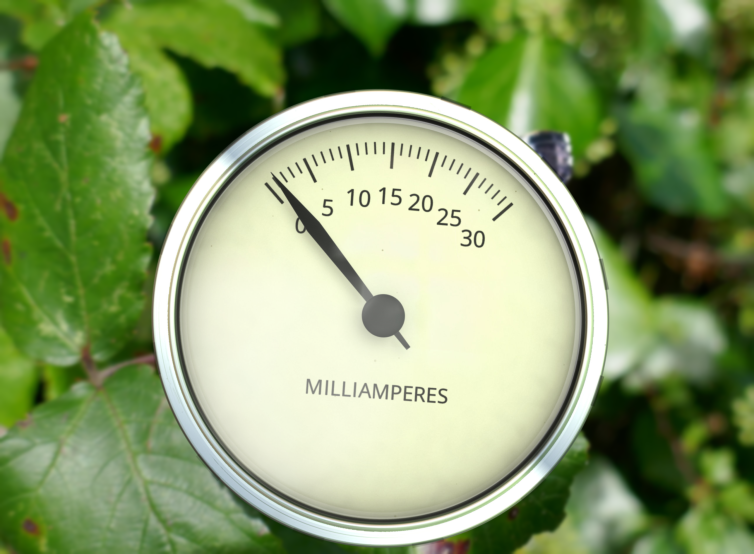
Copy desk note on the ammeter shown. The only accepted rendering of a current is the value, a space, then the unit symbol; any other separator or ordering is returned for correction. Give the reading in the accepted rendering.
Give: 1 mA
